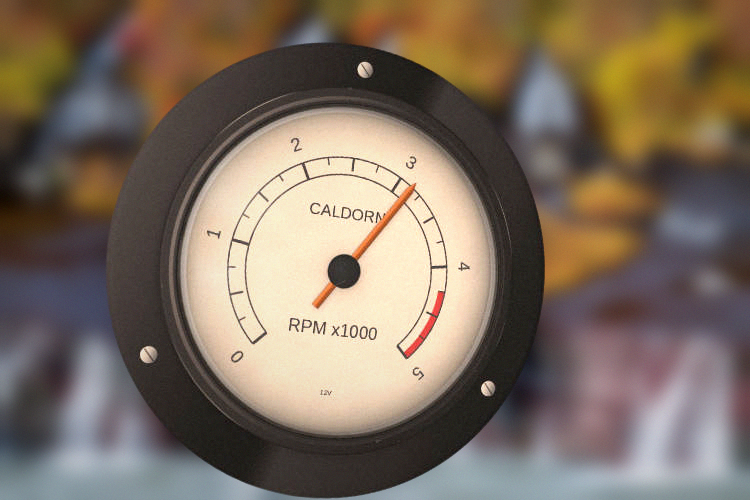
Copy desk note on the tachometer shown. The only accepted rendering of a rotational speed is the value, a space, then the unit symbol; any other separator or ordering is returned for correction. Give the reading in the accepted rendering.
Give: 3125 rpm
